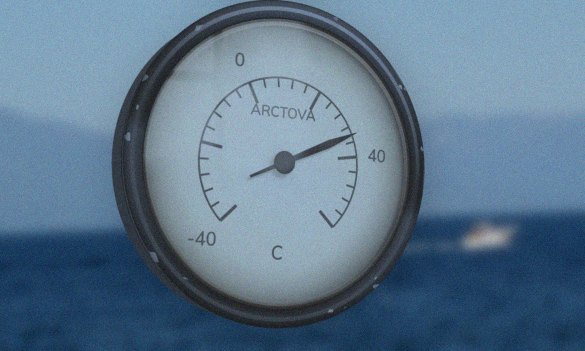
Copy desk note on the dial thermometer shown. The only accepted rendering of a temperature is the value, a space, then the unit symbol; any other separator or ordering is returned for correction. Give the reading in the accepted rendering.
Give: 34 °C
